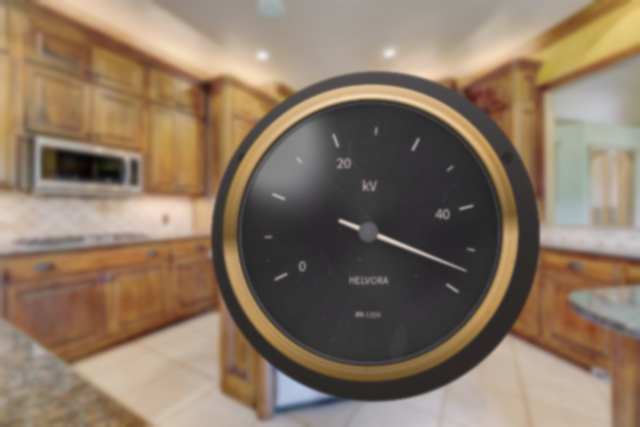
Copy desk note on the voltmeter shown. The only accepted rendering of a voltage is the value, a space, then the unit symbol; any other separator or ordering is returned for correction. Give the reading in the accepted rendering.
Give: 47.5 kV
